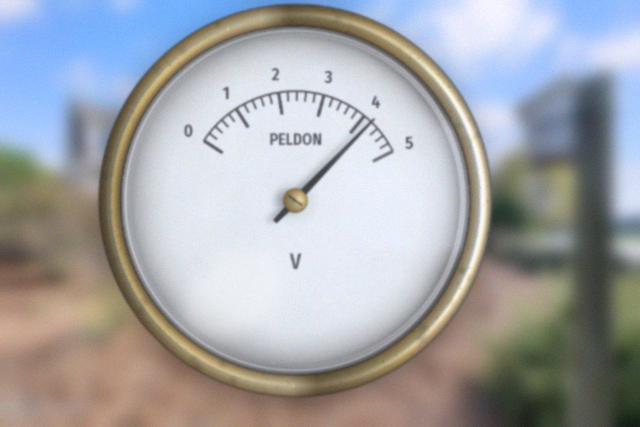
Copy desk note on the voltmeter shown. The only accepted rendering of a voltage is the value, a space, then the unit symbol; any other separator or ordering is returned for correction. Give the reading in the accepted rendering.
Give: 4.2 V
